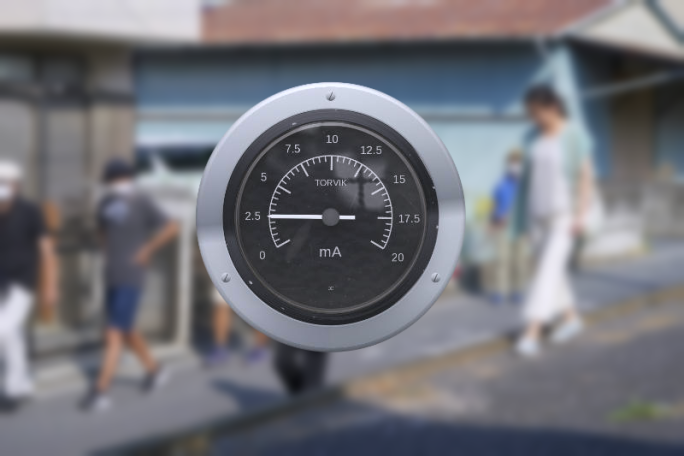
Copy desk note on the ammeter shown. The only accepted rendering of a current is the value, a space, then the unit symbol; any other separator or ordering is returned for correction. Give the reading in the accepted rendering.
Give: 2.5 mA
